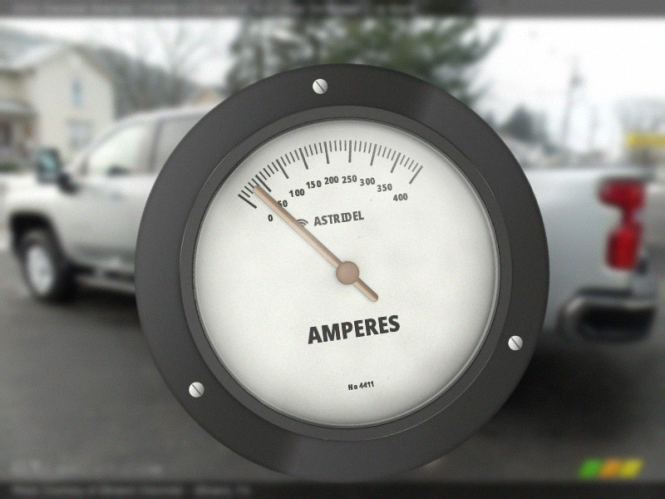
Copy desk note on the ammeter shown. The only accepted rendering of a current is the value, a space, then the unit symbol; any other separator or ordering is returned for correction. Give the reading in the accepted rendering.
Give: 30 A
